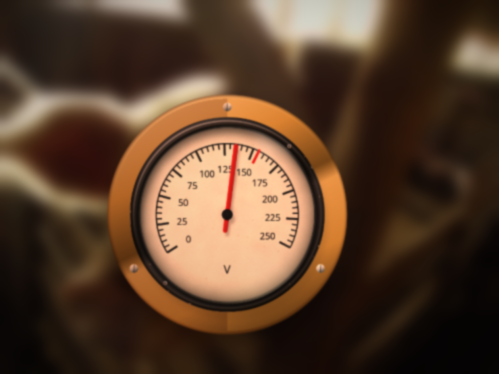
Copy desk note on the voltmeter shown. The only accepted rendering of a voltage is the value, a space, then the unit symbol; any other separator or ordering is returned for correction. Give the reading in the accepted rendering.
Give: 135 V
